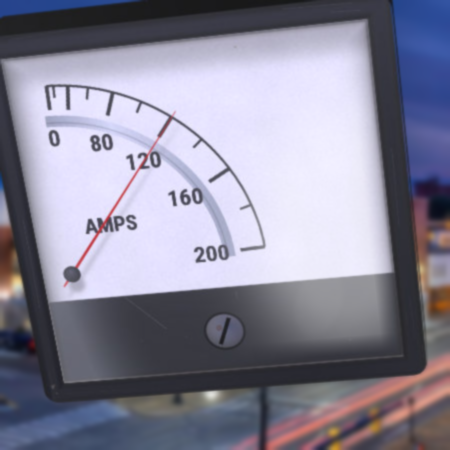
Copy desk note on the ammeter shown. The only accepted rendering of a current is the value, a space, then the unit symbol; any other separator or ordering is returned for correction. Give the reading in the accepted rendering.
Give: 120 A
